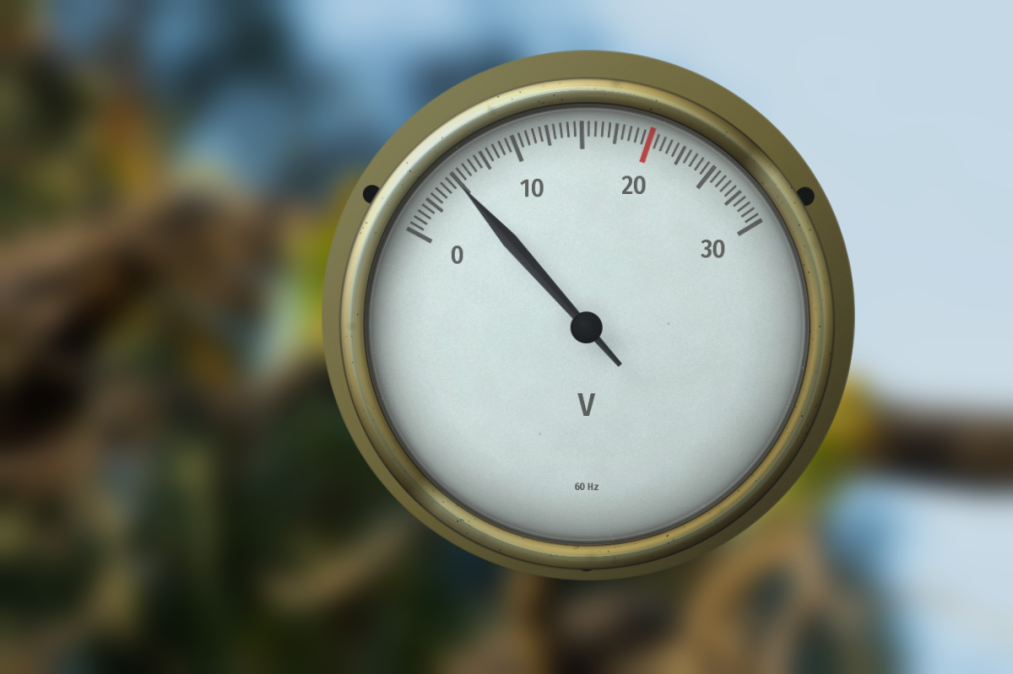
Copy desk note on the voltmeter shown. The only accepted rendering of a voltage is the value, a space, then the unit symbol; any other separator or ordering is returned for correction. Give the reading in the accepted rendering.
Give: 5 V
